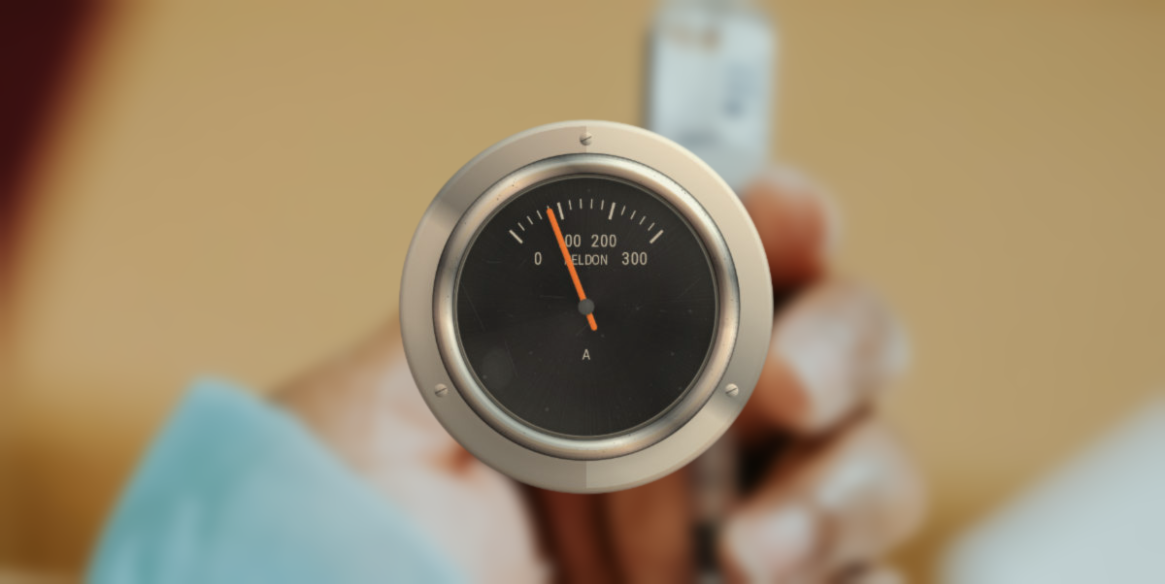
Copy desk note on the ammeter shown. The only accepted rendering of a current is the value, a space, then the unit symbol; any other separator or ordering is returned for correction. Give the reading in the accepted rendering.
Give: 80 A
